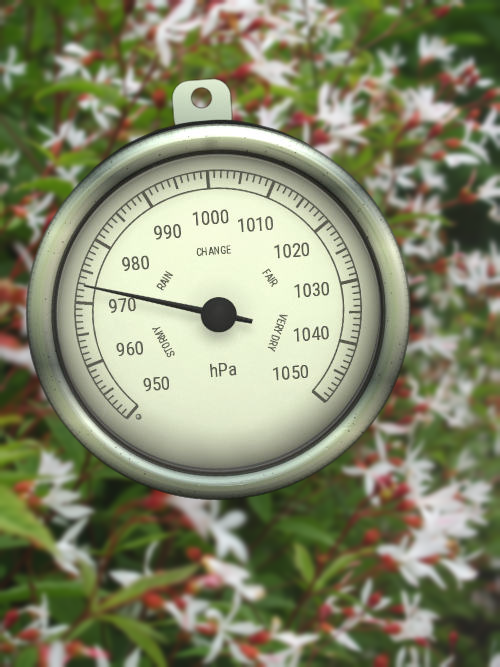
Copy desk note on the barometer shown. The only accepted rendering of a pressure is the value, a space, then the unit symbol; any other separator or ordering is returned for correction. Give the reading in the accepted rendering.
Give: 973 hPa
